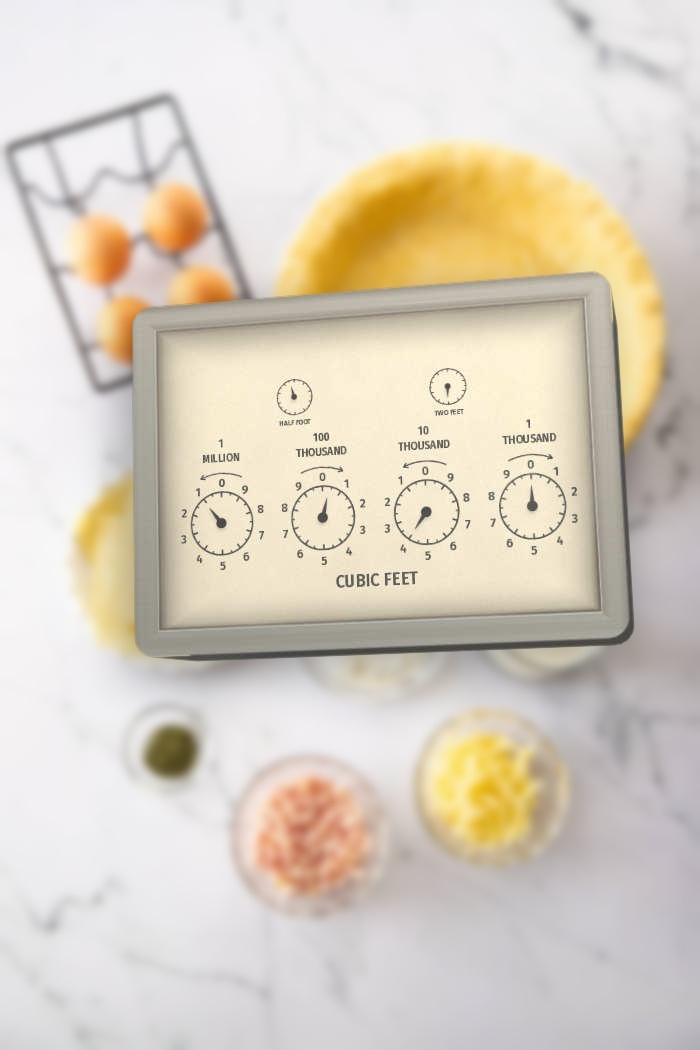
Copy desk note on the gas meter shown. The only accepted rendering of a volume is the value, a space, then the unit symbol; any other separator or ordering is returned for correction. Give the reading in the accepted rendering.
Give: 104000 ft³
